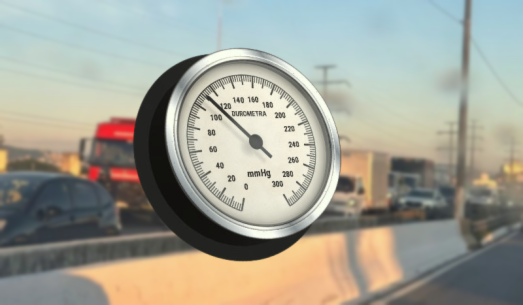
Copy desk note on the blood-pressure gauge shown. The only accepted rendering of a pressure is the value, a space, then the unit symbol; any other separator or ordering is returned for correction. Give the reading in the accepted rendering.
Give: 110 mmHg
